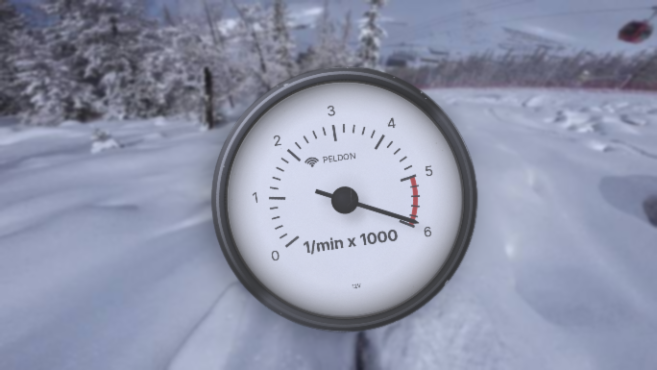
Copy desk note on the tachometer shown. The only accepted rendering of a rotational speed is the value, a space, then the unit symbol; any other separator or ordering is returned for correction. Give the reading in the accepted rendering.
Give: 5900 rpm
